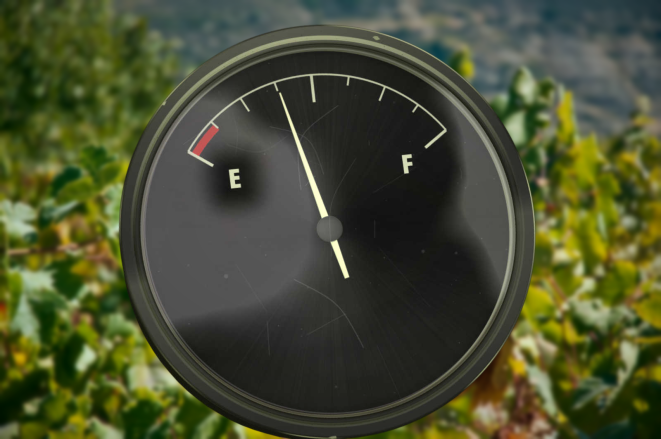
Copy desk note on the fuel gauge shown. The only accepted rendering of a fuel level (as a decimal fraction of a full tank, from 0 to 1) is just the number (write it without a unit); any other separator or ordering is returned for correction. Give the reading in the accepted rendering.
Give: 0.375
